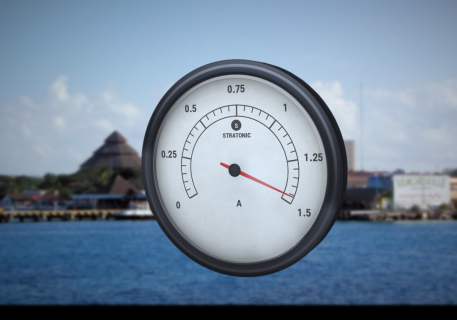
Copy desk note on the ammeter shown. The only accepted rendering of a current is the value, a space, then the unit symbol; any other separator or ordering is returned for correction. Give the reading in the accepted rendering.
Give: 1.45 A
